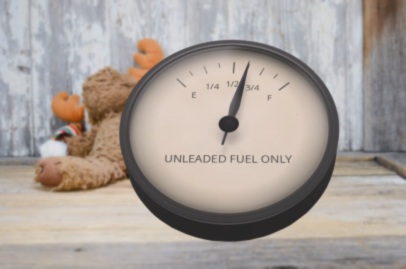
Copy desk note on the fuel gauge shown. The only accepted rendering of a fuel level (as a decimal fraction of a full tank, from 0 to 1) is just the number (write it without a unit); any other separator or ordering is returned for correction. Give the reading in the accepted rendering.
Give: 0.625
